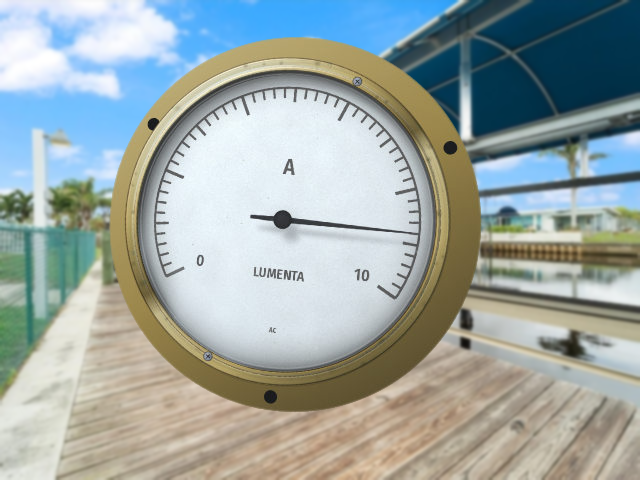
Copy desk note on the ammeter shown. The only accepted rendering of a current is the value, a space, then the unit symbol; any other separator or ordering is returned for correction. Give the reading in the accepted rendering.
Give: 8.8 A
